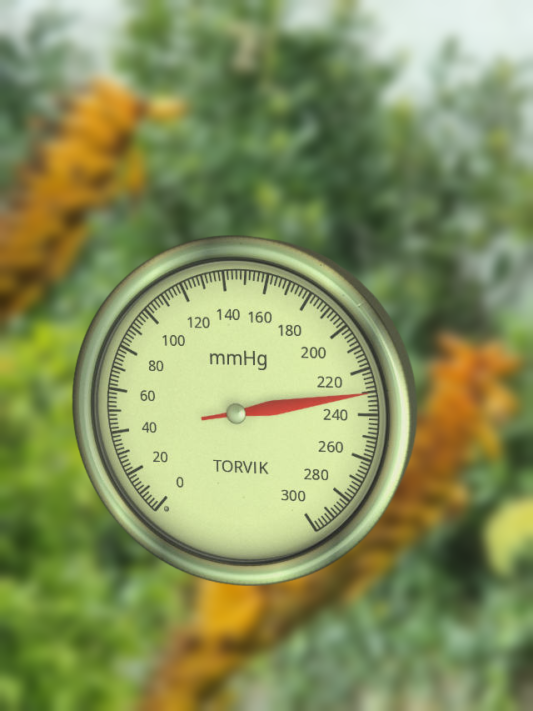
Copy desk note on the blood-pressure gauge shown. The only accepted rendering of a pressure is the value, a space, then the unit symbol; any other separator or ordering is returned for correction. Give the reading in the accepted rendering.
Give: 230 mmHg
